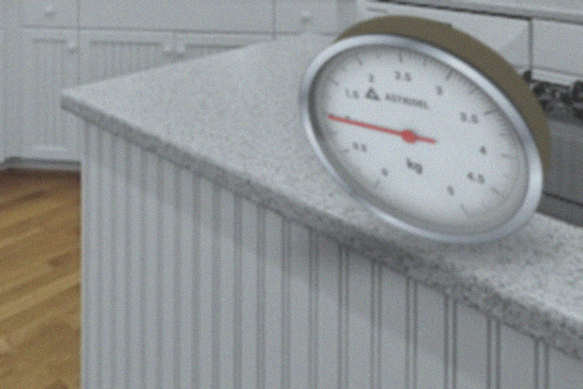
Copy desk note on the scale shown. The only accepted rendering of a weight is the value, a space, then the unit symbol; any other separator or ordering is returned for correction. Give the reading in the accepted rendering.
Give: 1 kg
